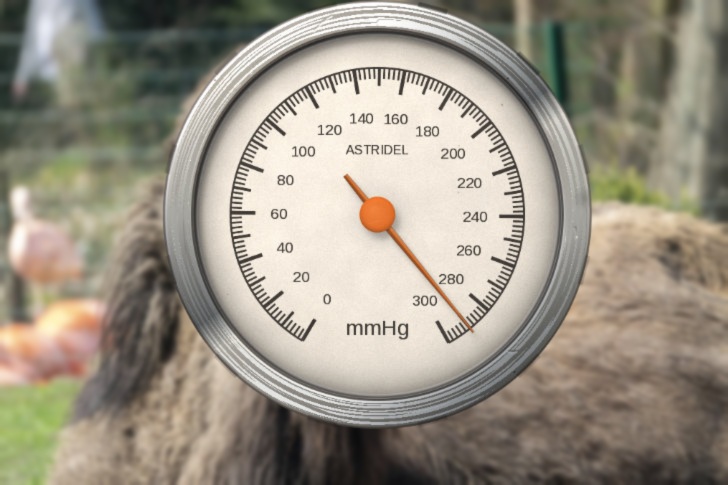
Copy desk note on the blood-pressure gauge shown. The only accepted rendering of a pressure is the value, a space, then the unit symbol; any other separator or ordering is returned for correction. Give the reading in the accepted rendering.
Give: 290 mmHg
